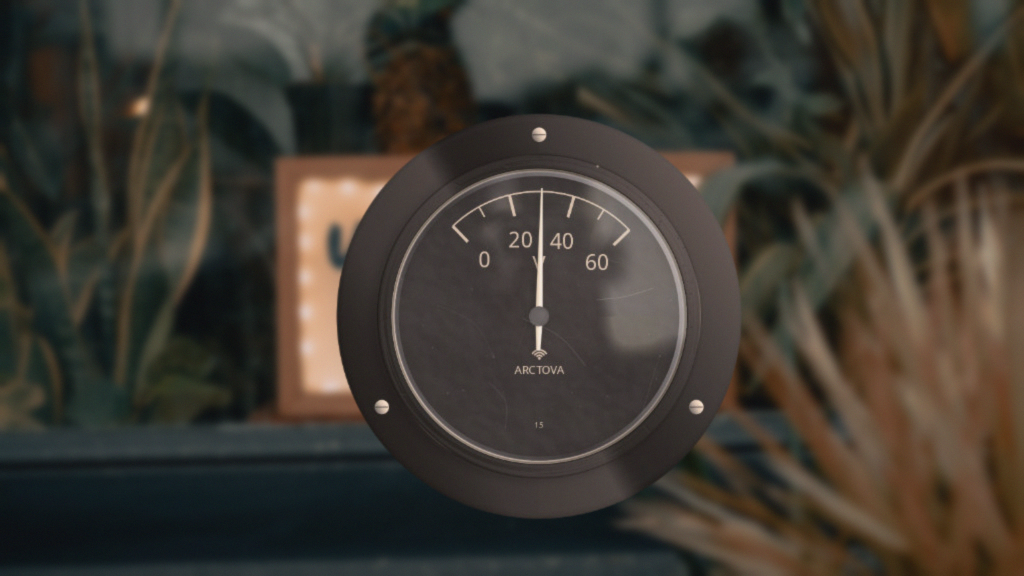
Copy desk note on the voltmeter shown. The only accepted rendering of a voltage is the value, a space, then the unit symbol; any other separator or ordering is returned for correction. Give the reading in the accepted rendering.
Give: 30 V
